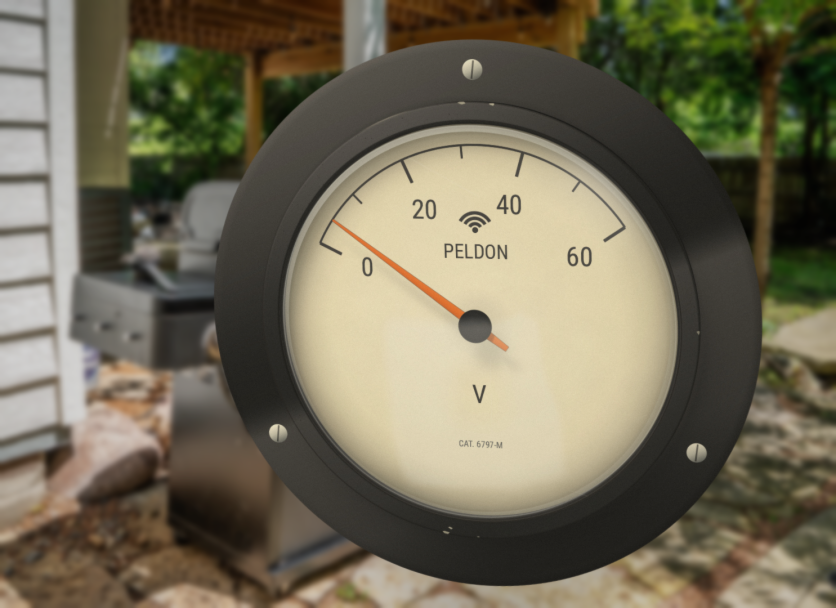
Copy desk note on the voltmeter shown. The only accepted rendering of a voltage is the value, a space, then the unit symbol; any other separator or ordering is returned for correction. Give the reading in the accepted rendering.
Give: 5 V
